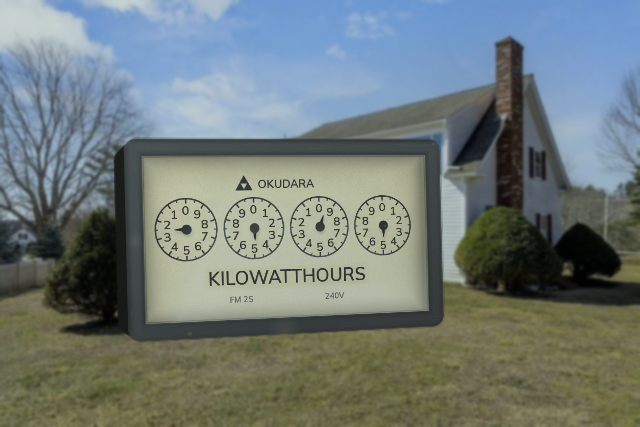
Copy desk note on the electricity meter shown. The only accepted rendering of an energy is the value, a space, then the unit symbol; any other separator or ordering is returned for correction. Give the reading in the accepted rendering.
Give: 2495 kWh
